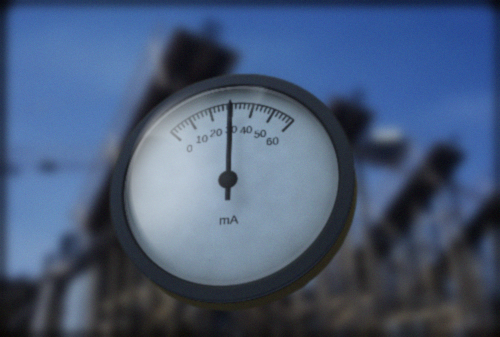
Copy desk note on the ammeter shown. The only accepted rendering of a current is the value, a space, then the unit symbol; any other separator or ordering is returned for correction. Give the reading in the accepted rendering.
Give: 30 mA
